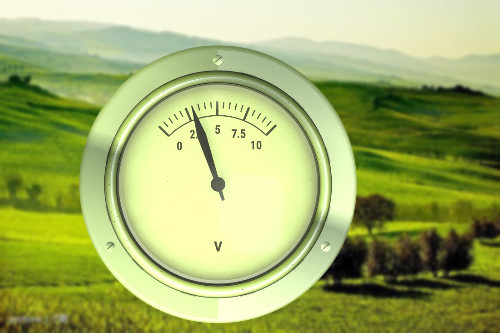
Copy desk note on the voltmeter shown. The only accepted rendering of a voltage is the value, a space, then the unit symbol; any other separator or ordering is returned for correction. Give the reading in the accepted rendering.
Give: 3 V
